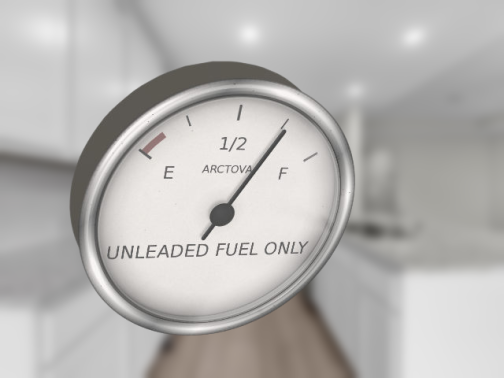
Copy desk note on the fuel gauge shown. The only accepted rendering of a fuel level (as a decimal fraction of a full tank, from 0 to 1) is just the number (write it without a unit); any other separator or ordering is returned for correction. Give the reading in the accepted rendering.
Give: 0.75
